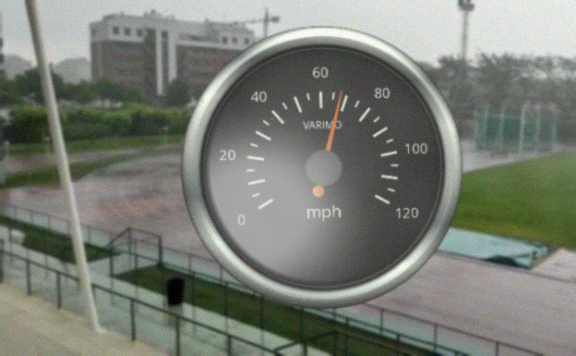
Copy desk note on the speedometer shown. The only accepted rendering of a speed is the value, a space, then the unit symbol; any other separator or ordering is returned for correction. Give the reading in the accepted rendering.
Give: 67.5 mph
